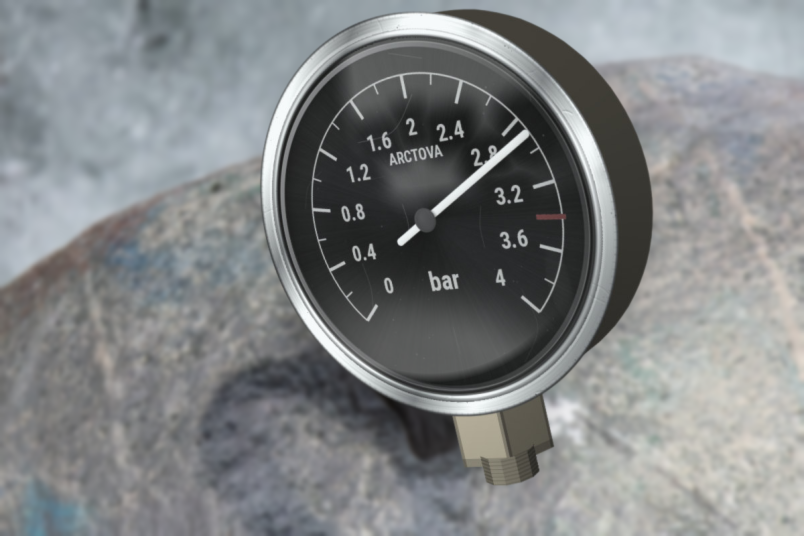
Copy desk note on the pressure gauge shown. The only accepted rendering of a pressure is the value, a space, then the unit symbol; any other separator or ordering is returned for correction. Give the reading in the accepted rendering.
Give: 2.9 bar
